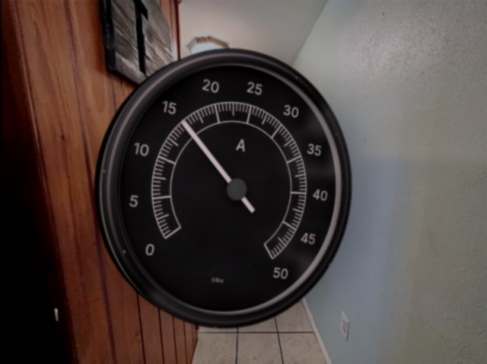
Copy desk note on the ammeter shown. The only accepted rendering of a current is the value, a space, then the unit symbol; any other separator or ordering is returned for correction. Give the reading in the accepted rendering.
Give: 15 A
